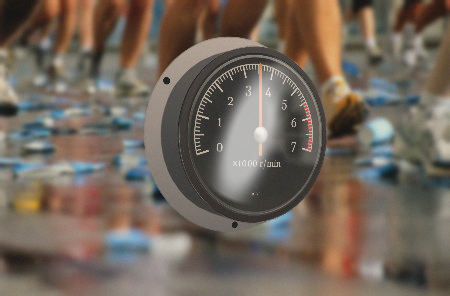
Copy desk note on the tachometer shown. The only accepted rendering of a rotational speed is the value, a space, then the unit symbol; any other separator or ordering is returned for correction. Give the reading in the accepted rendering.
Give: 3500 rpm
